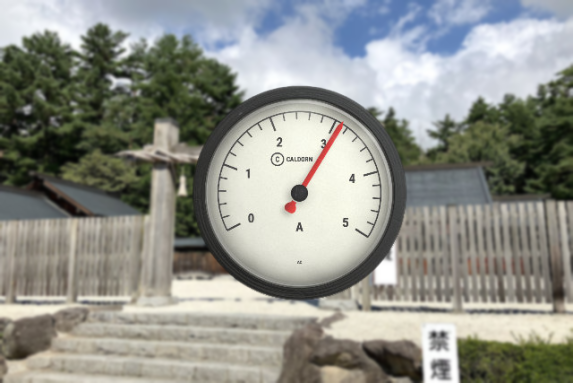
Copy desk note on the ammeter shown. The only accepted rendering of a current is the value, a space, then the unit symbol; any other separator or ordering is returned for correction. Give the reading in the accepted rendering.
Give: 3.1 A
